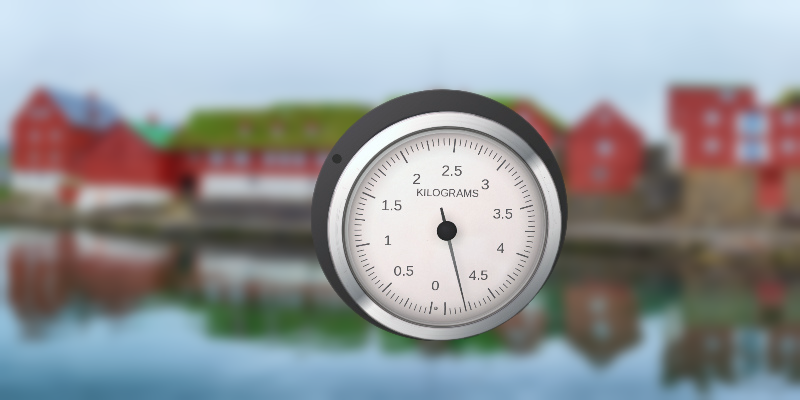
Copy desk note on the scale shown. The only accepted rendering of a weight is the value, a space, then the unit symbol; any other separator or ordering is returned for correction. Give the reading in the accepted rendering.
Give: 4.8 kg
